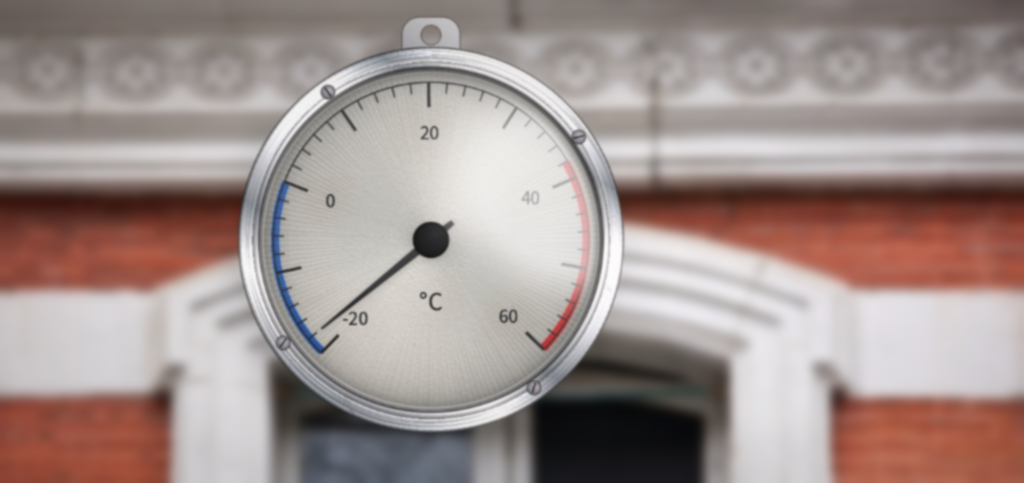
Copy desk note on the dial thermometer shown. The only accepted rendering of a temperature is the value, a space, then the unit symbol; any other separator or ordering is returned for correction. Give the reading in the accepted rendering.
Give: -18 °C
